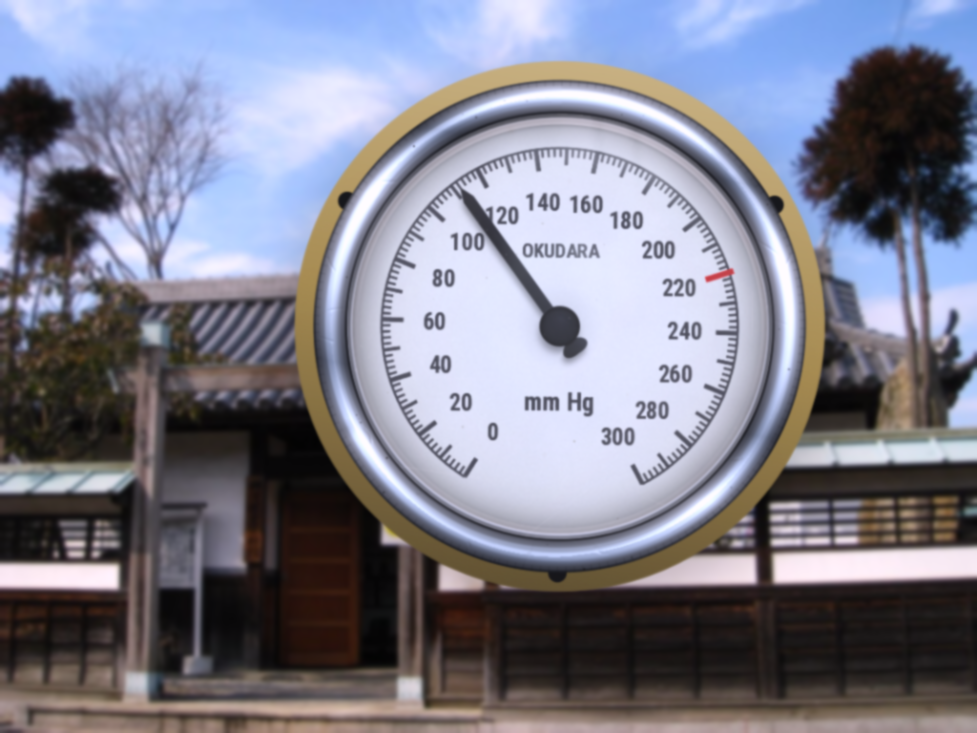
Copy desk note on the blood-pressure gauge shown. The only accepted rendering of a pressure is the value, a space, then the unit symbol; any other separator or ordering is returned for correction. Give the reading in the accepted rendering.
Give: 112 mmHg
